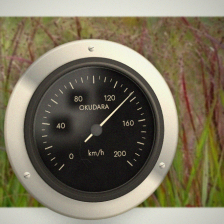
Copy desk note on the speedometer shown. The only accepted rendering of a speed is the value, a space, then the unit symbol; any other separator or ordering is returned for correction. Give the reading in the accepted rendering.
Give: 135 km/h
